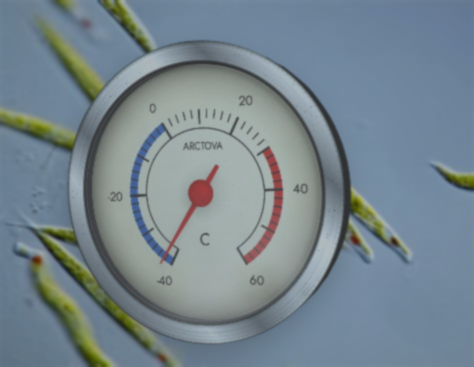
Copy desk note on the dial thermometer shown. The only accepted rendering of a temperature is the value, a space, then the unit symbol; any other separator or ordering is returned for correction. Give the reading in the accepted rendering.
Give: -38 °C
